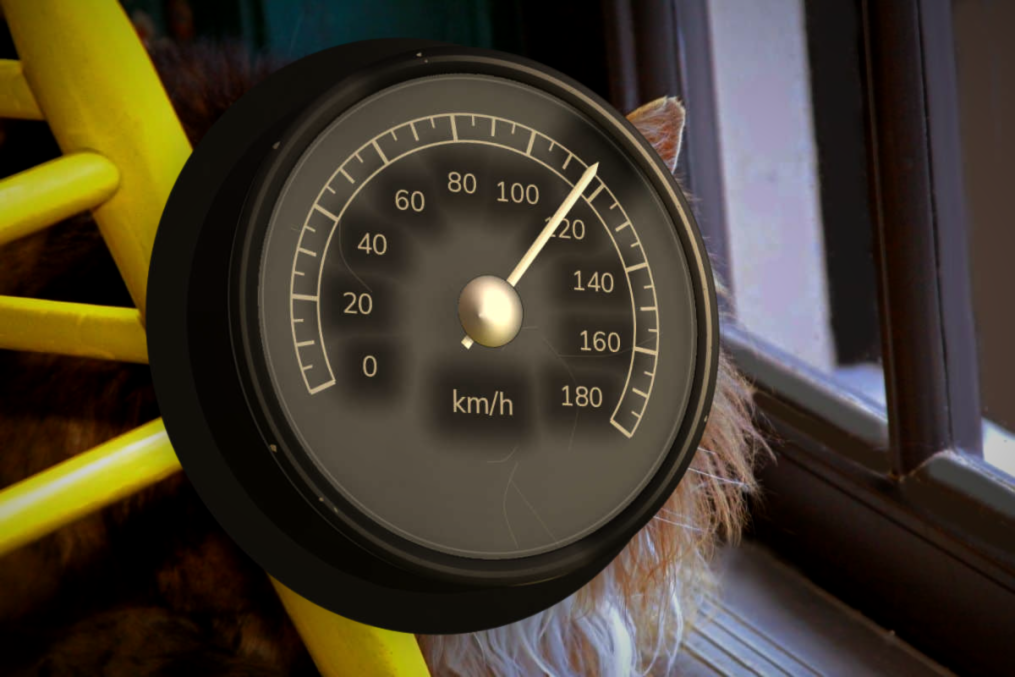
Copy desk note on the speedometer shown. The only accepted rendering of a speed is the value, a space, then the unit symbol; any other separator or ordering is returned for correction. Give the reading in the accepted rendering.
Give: 115 km/h
